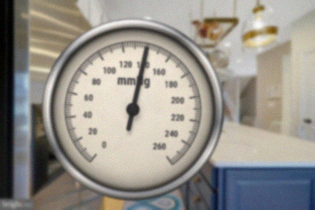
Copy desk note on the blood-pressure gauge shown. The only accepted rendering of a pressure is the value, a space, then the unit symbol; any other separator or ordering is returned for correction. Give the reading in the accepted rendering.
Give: 140 mmHg
